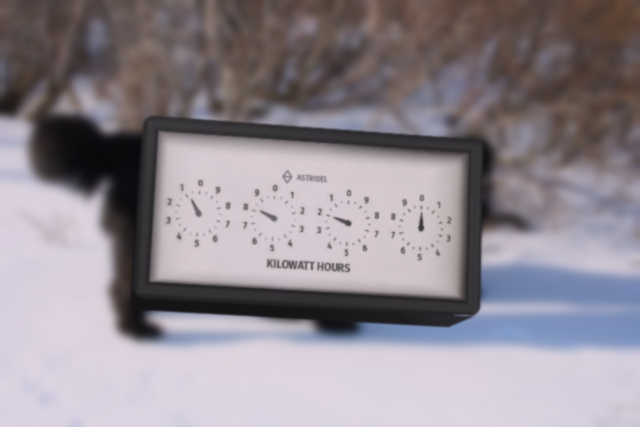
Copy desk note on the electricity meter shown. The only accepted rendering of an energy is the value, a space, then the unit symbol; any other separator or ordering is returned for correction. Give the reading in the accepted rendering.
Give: 820 kWh
